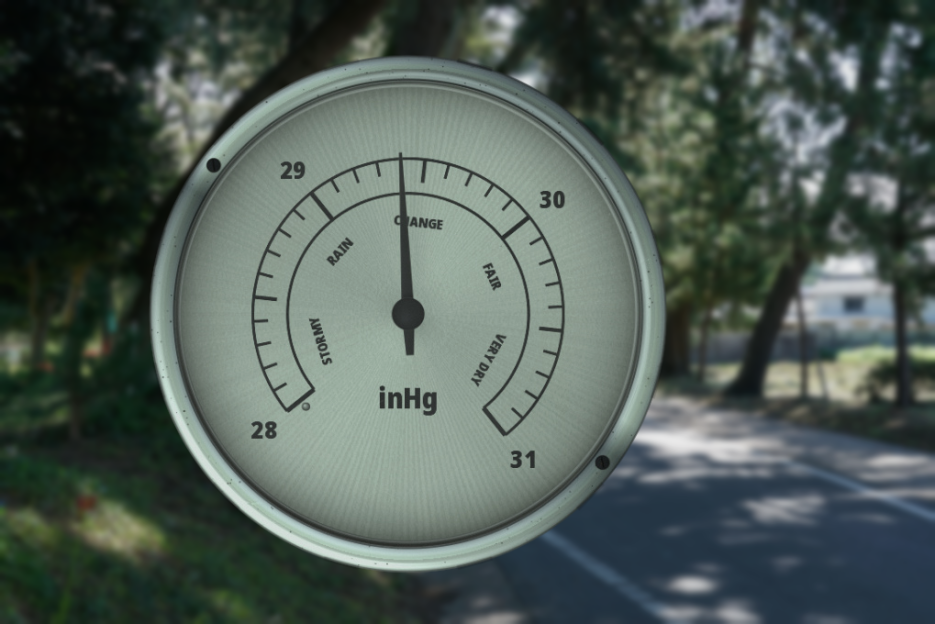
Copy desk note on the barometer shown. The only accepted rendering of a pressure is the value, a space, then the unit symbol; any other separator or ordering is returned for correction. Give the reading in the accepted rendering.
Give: 29.4 inHg
